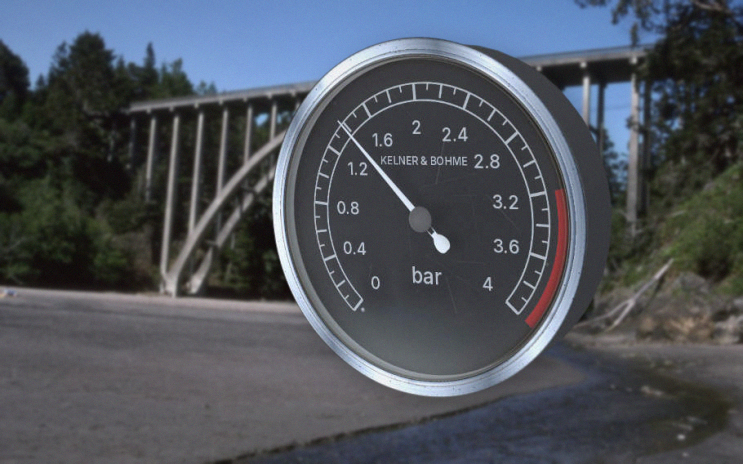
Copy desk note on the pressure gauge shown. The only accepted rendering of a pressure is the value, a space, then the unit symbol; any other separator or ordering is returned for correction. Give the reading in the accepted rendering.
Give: 1.4 bar
